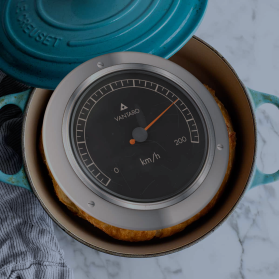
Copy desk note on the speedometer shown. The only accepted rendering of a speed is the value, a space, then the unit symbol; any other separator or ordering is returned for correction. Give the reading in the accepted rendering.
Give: 160 km/h
